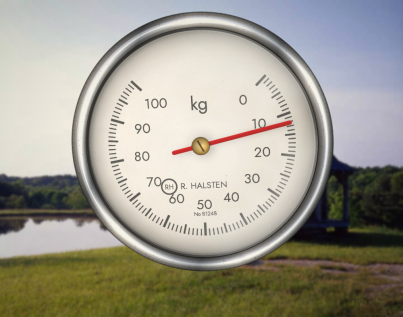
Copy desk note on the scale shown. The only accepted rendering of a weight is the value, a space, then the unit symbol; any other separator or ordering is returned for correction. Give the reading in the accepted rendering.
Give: 12 kg
